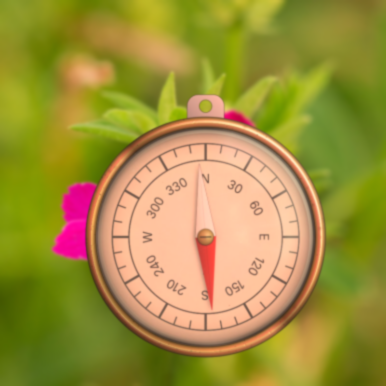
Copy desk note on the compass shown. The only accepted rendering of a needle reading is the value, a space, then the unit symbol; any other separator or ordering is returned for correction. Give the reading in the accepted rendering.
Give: 175 °
